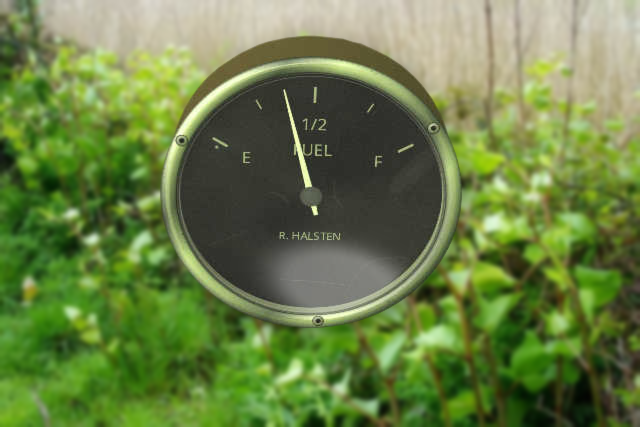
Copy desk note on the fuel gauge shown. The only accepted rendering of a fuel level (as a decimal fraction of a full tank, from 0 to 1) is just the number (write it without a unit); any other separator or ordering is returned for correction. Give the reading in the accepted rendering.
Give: 0.375
